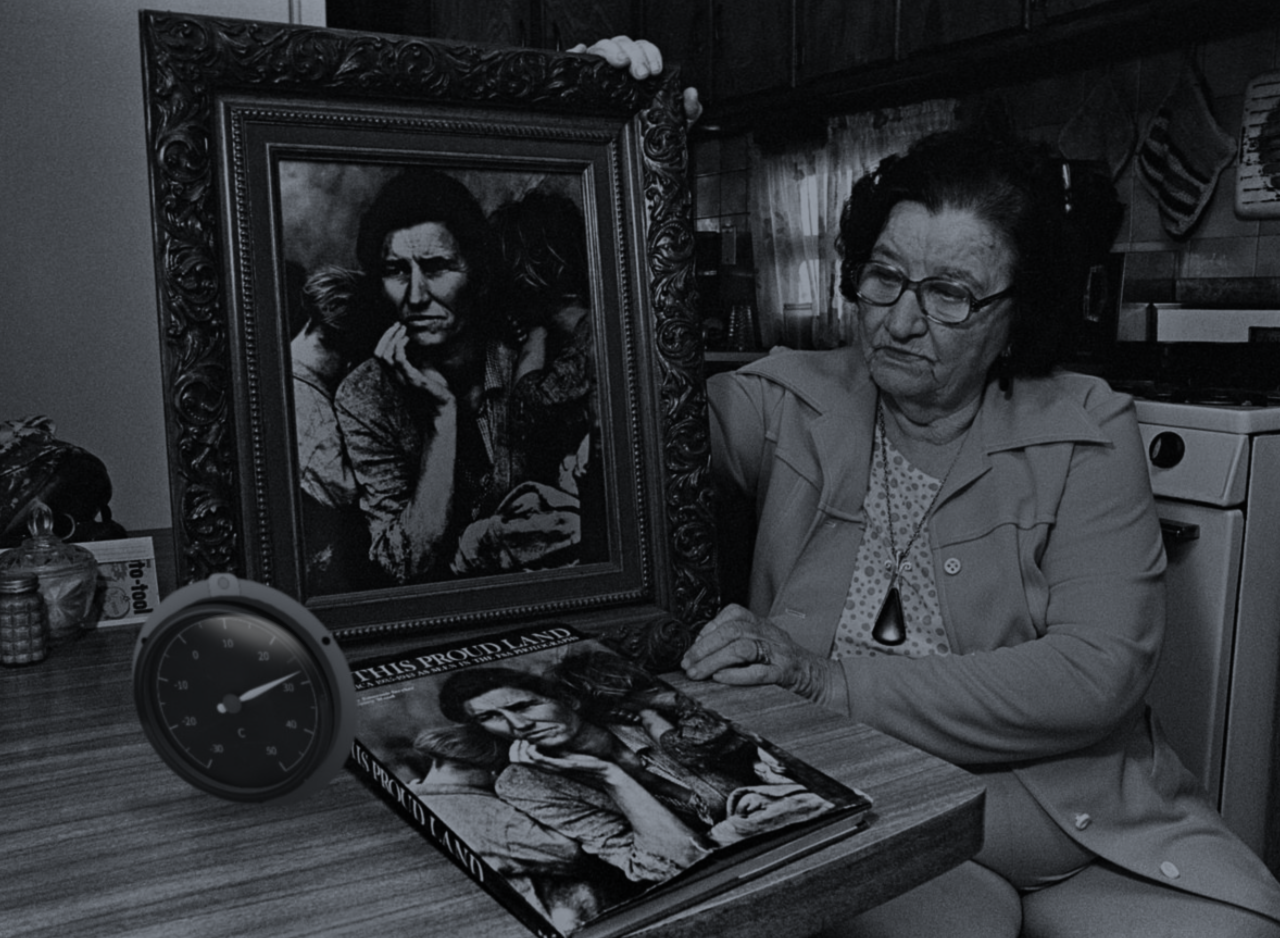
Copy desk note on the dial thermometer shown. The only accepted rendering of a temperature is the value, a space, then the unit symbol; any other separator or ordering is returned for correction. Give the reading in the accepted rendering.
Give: 27.5 °C
